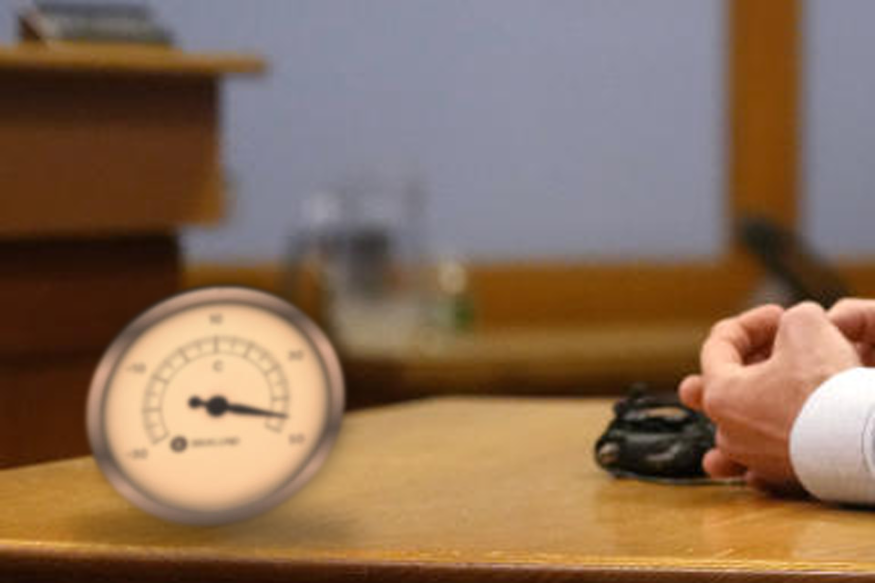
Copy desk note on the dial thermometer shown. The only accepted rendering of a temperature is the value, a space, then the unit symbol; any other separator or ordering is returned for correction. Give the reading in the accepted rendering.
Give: 45 °C
